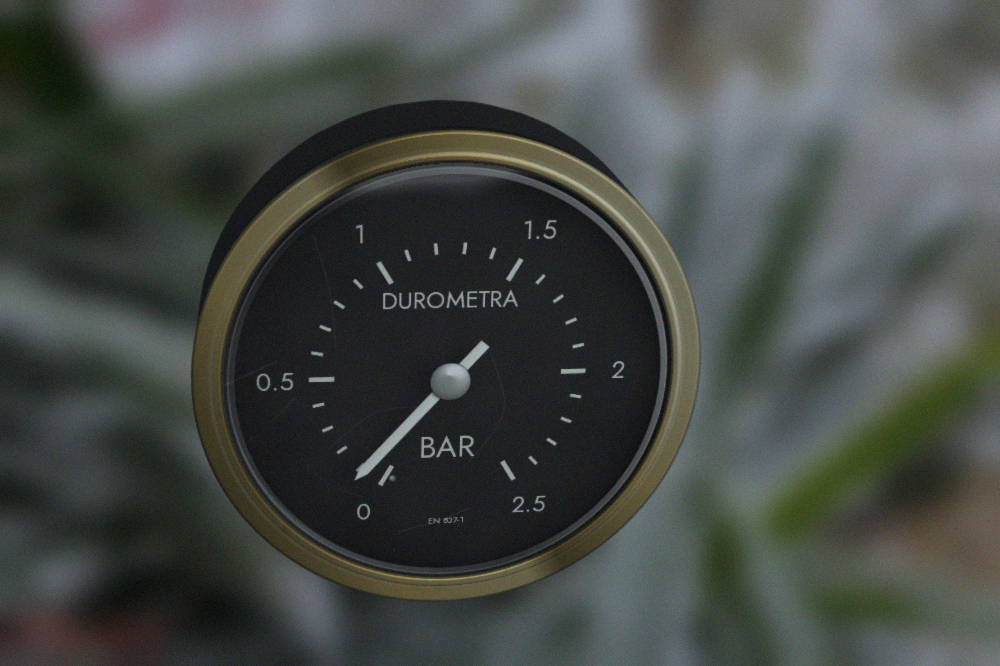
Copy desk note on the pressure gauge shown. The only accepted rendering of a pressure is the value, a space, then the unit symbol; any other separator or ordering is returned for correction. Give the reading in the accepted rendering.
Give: 0.1 bar
